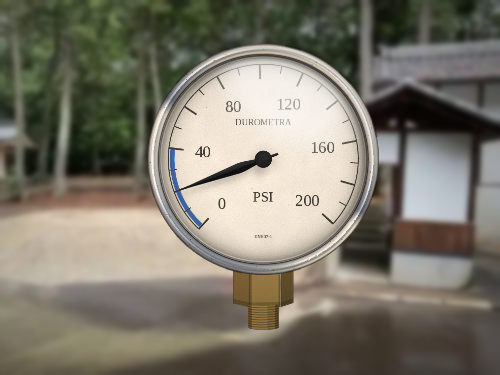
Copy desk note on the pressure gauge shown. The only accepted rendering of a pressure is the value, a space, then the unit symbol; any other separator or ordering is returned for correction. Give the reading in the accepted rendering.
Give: 20 psi
